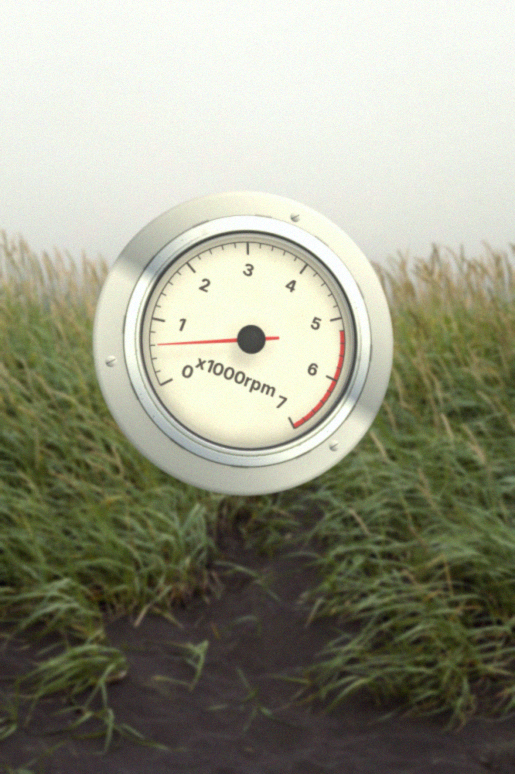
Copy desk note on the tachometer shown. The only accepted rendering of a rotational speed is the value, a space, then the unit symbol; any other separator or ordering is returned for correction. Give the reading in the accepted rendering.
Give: 600 rpm
